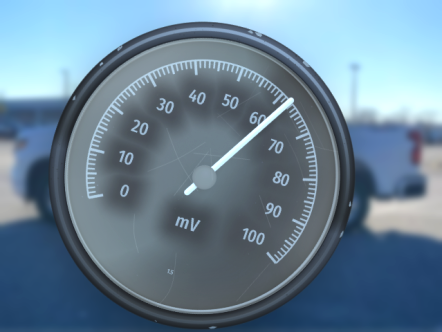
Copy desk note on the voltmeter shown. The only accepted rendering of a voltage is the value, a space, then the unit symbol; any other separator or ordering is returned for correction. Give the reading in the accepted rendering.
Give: 62 mV
